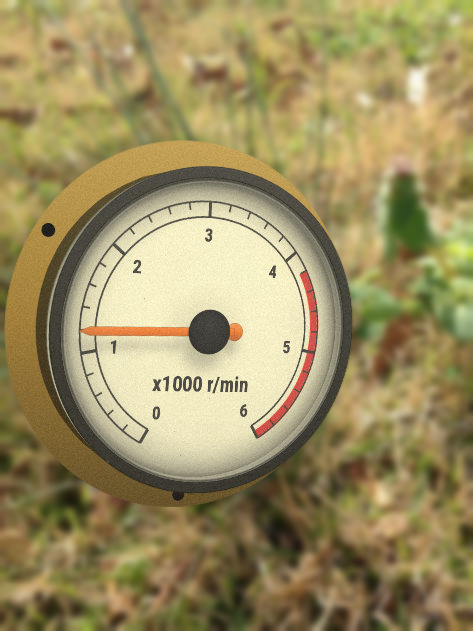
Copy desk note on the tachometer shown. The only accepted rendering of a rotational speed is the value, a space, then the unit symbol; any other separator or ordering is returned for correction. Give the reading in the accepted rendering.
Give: 1200 rpm
